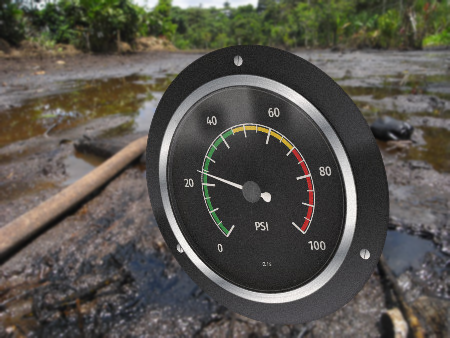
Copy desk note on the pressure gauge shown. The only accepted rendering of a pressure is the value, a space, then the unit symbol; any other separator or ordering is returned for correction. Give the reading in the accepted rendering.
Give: 25 psi
